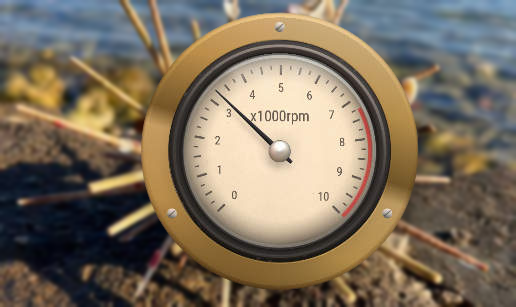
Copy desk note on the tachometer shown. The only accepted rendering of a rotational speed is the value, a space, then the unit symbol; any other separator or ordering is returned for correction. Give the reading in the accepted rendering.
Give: 3250 rpm
